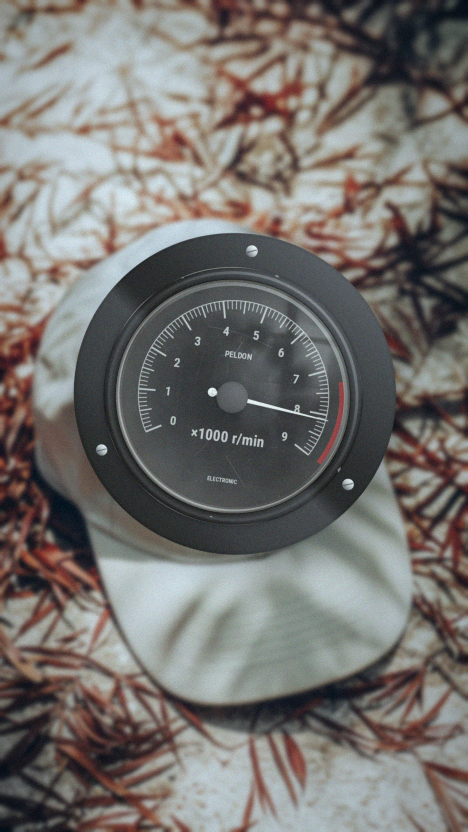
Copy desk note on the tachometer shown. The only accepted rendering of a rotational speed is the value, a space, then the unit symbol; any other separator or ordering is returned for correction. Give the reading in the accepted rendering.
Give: 8100 rpm
